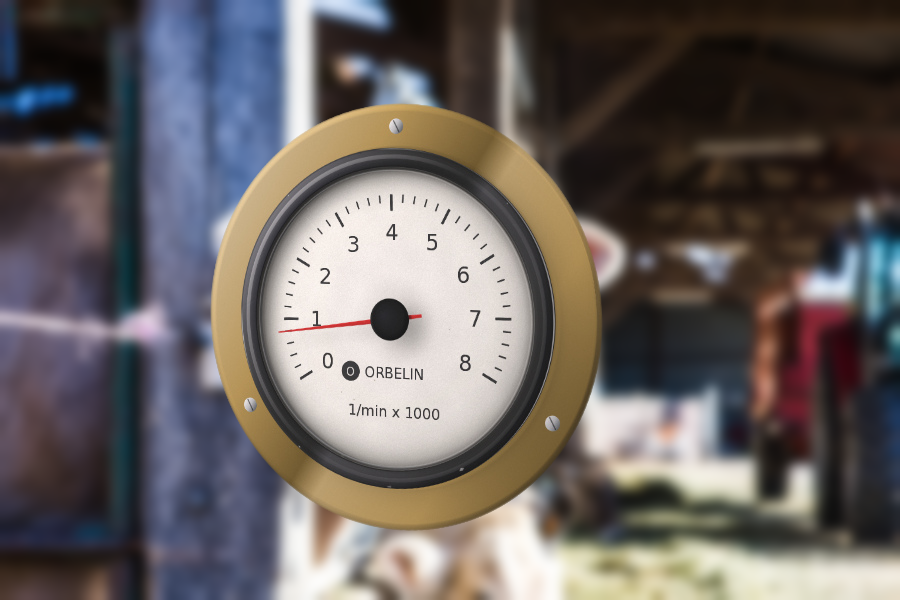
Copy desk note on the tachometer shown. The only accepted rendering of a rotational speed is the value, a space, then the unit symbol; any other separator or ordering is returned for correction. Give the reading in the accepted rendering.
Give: 800 rpm
